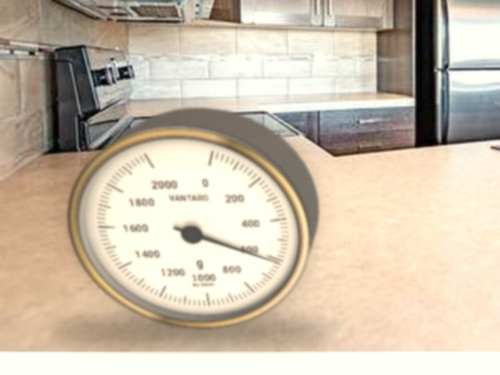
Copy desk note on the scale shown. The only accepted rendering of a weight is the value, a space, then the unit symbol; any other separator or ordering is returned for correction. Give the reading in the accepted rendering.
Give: 600 g
